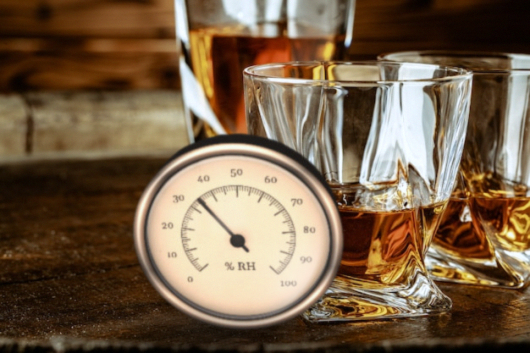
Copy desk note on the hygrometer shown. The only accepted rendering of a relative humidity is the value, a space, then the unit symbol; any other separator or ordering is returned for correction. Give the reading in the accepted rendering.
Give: 35 %
